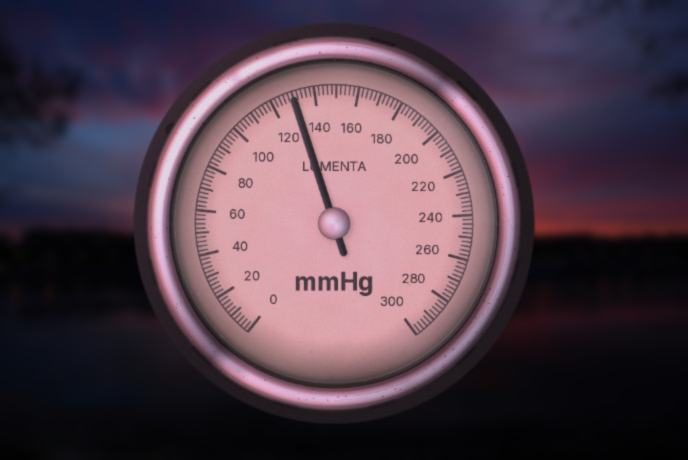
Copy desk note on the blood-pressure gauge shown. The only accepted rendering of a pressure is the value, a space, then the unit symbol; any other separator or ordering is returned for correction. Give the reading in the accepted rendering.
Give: 130 mmHg
